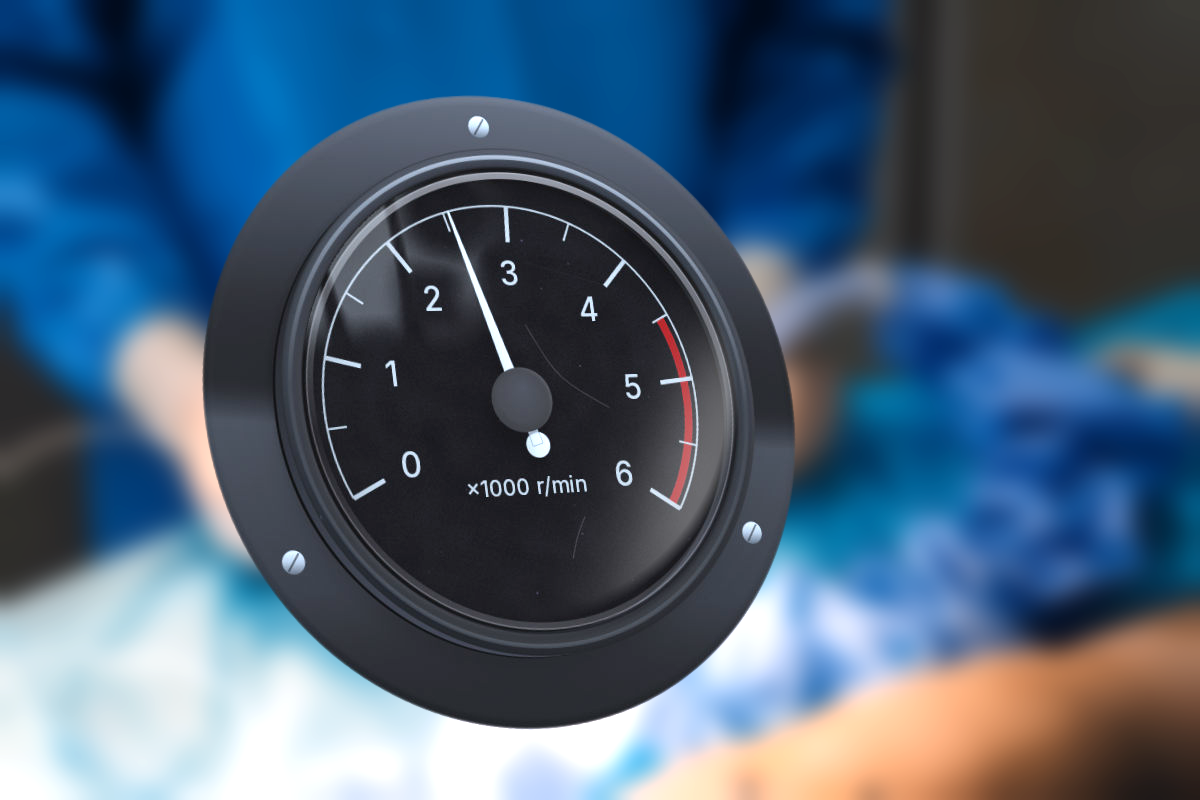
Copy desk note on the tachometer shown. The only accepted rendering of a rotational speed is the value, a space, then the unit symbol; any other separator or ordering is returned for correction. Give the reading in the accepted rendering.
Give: 2500 rpm
